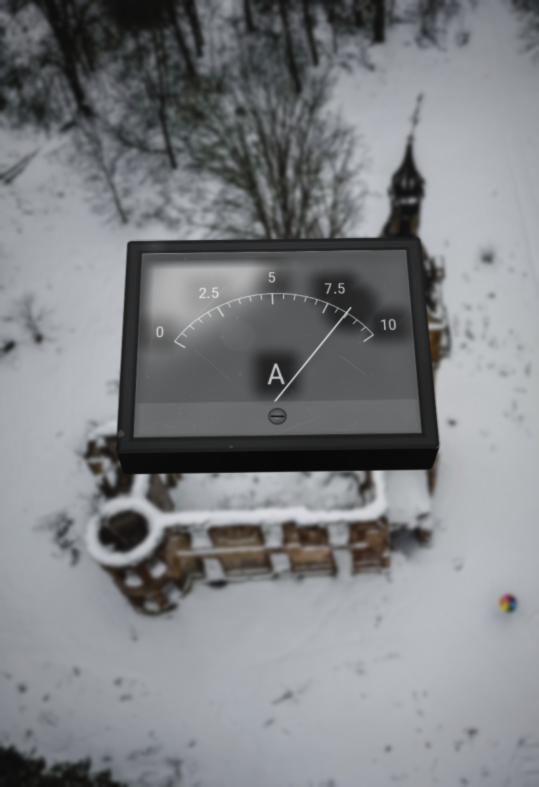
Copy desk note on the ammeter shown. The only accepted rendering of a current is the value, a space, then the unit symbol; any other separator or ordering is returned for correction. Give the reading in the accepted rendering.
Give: 8.5 A
